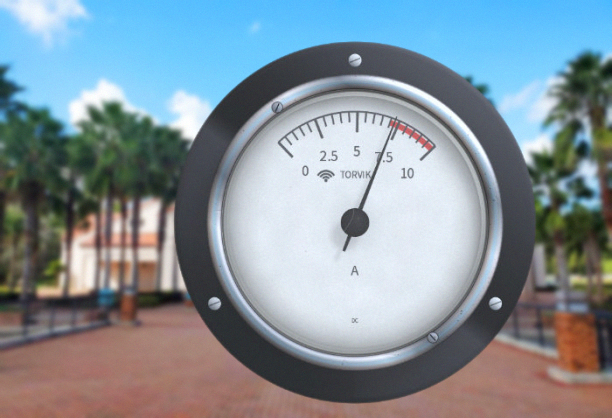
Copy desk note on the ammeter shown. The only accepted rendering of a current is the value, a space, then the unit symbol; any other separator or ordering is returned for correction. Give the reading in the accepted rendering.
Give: 7.25 A
